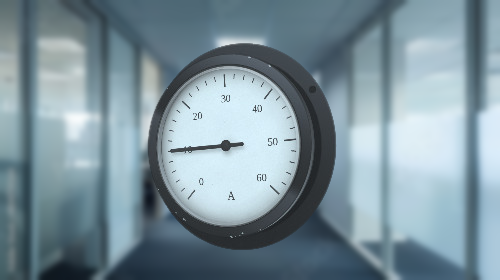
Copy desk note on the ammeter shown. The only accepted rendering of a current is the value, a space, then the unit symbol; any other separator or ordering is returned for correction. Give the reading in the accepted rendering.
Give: 10 A
